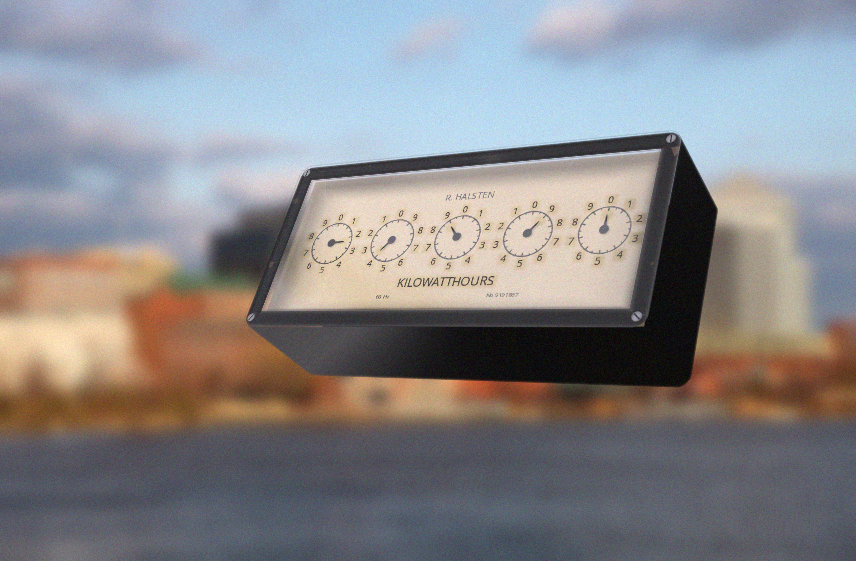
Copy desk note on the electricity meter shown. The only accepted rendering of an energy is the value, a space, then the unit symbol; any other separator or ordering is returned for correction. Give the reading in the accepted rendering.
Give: 23890 kWh
